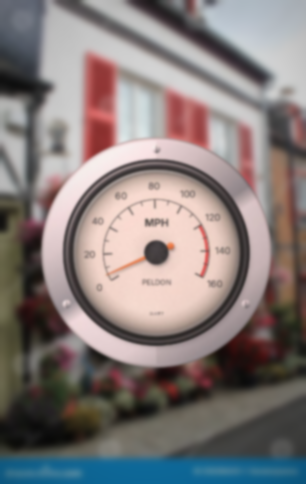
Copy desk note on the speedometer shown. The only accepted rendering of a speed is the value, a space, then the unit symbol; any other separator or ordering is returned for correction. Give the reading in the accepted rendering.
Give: 5 mph
